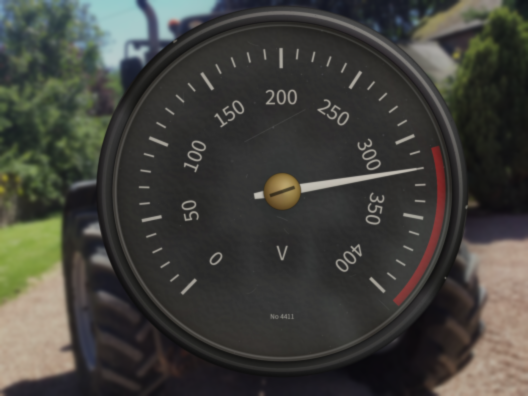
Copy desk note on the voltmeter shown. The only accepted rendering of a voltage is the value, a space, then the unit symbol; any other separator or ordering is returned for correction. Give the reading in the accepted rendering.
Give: 320 V
